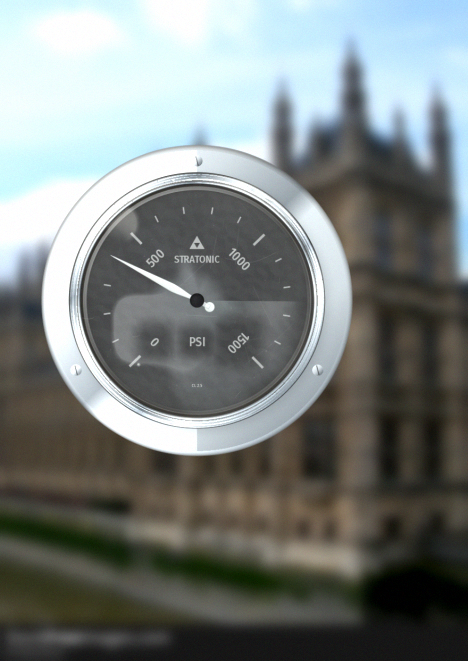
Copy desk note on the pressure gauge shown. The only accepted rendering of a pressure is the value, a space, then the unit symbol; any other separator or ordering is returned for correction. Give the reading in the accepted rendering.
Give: 400 psi
